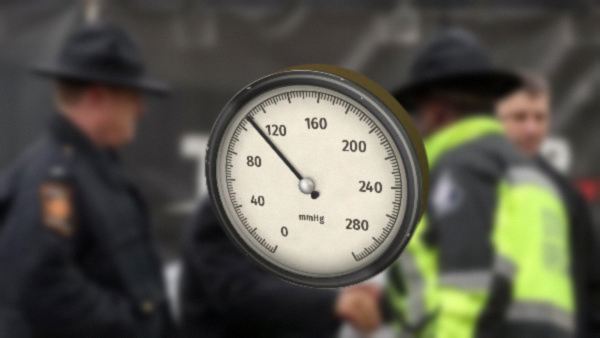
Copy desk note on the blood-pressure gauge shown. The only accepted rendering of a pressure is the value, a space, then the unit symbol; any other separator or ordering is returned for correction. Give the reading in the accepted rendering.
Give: 110 mmHg
